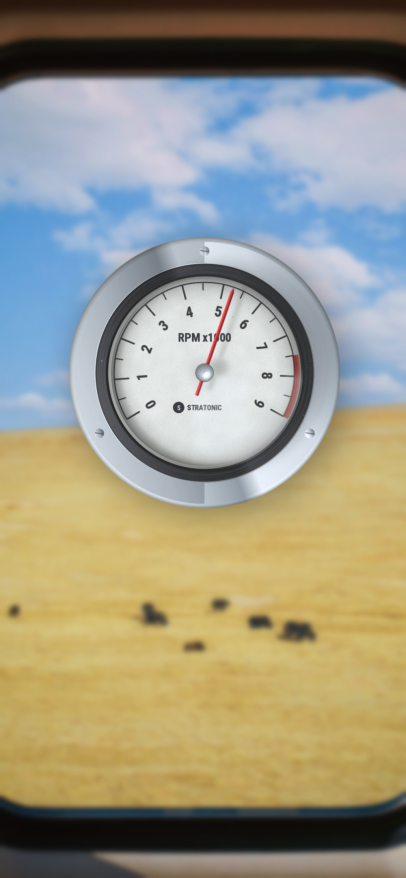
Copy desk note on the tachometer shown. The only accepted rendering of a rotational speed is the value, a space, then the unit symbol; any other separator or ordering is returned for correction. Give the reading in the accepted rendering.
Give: 5250 rpm
